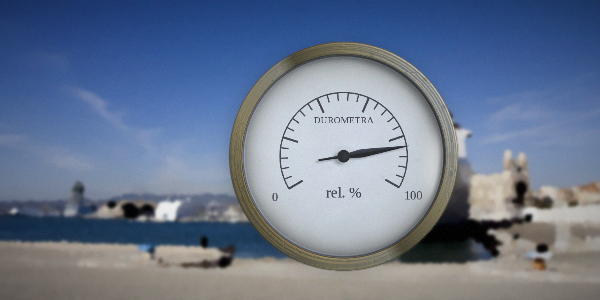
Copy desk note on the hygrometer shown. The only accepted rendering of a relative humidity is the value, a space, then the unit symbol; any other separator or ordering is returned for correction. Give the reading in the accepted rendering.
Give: 84 %
